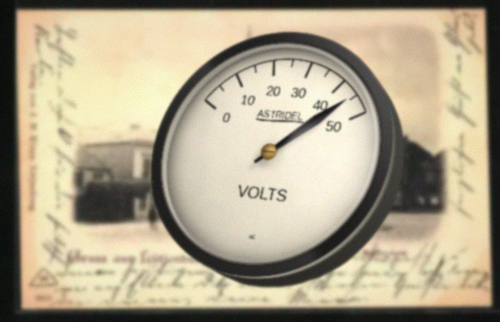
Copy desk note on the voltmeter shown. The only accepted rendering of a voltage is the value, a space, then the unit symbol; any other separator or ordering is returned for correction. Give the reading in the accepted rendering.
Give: 45 V
